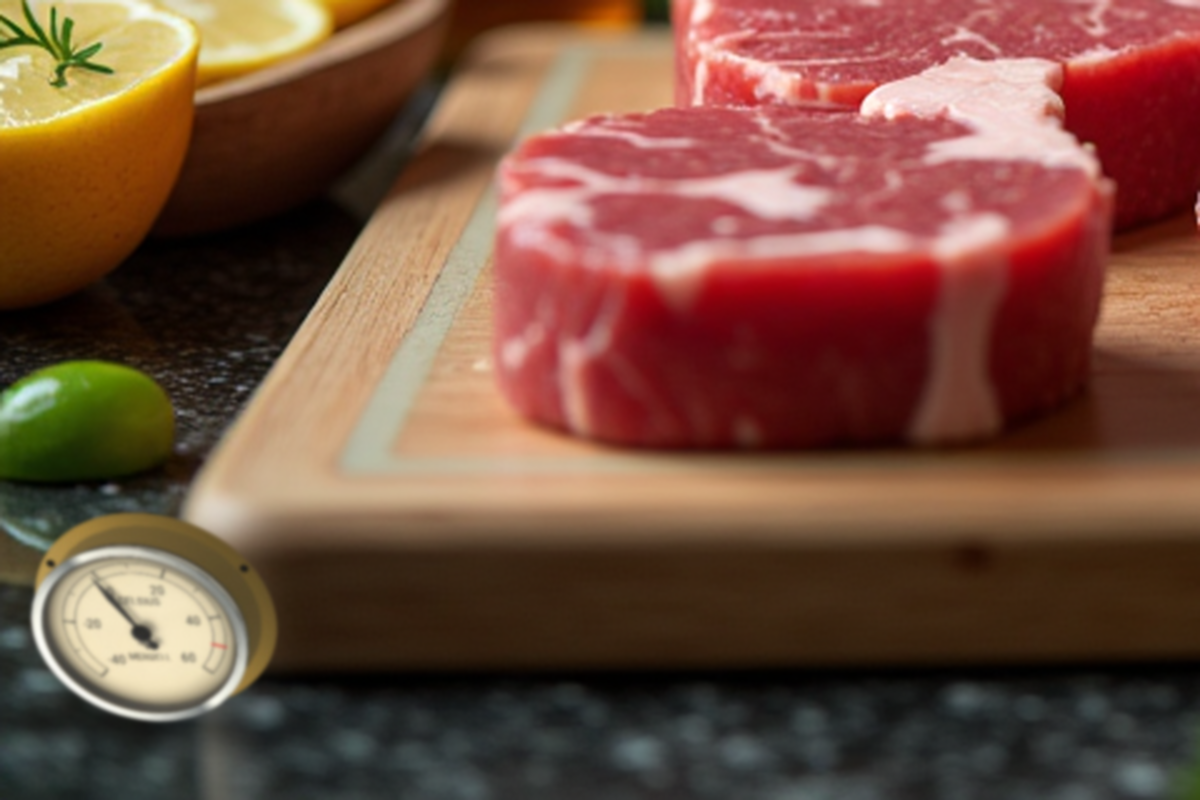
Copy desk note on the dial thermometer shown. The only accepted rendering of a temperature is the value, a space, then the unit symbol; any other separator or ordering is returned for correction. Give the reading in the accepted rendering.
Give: 0 °C
